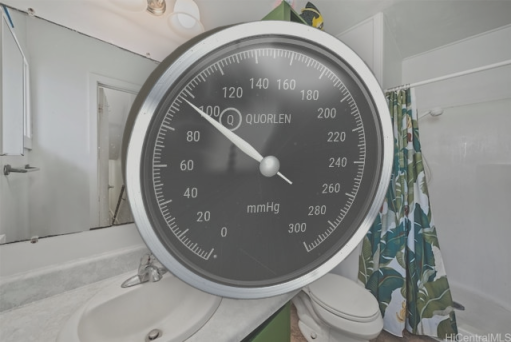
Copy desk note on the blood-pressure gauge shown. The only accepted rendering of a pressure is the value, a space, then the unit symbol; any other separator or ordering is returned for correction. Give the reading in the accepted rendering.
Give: 96 mmHg
